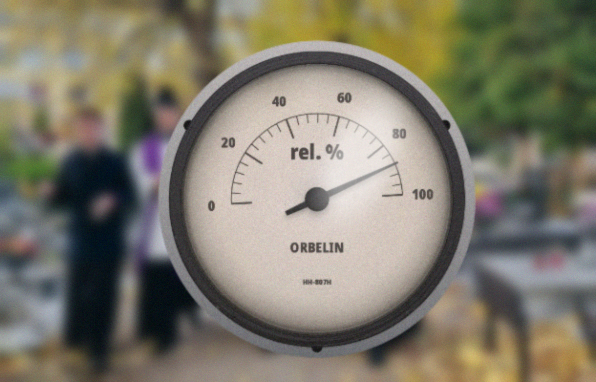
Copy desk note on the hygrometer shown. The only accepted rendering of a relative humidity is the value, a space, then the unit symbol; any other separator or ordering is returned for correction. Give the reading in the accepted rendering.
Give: 88 %
